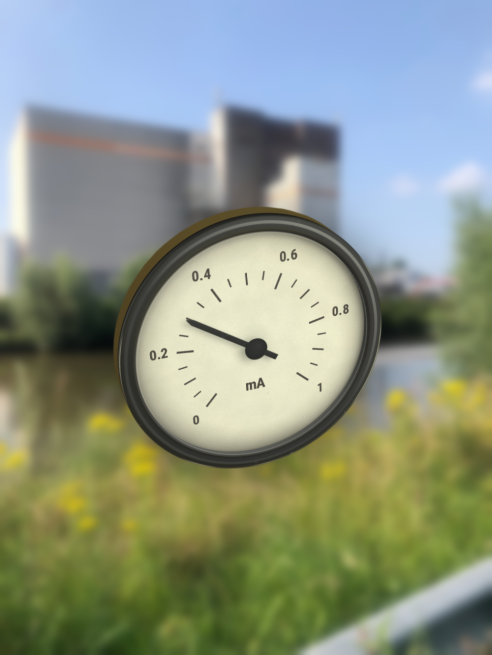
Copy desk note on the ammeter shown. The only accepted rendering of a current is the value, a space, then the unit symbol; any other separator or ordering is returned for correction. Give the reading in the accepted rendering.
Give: 0.3 mA
